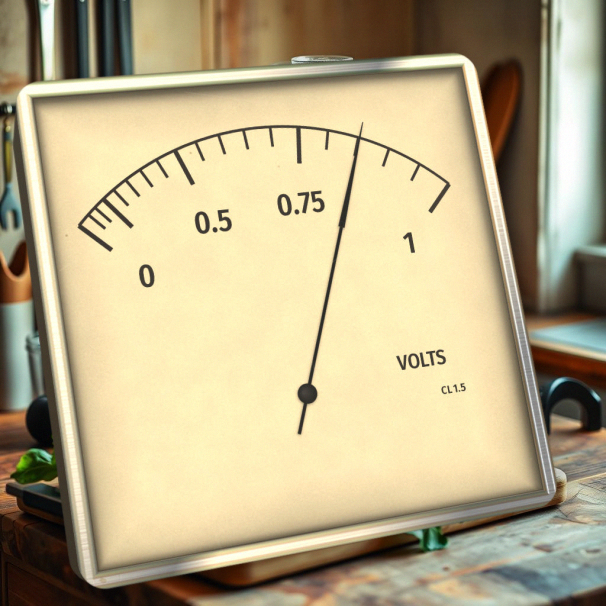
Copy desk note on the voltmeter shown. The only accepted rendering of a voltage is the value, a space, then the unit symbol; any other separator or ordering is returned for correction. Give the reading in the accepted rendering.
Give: 0.85 V
